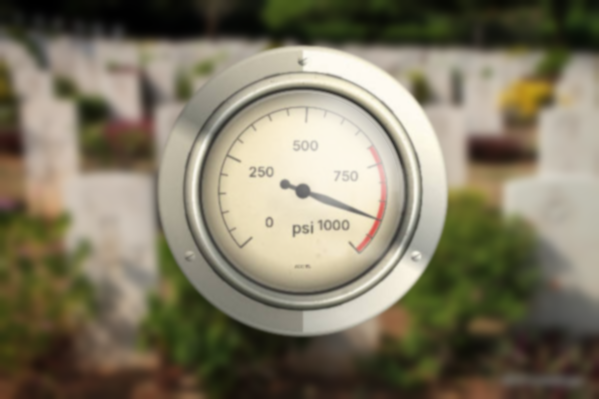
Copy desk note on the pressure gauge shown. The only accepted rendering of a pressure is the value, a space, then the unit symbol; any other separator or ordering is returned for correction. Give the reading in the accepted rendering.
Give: 900 psi
